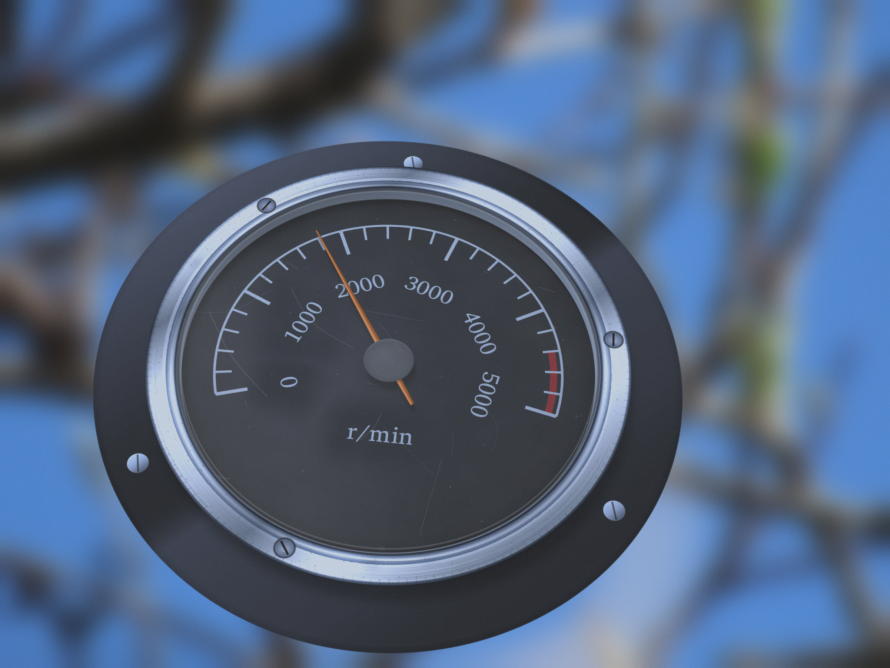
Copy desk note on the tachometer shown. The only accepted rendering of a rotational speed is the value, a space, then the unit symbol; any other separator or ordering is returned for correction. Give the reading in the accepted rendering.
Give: 1800 rpm
